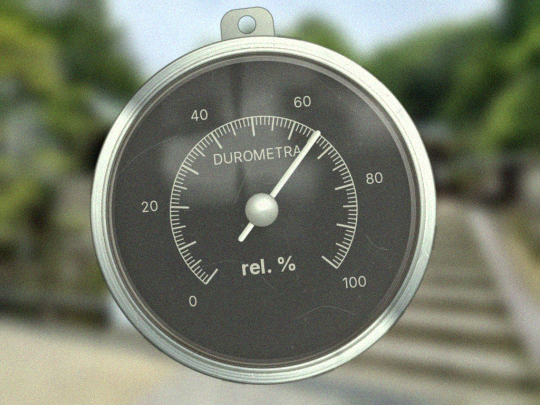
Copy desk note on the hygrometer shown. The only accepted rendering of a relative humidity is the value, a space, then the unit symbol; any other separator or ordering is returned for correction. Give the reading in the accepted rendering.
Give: 66 %
